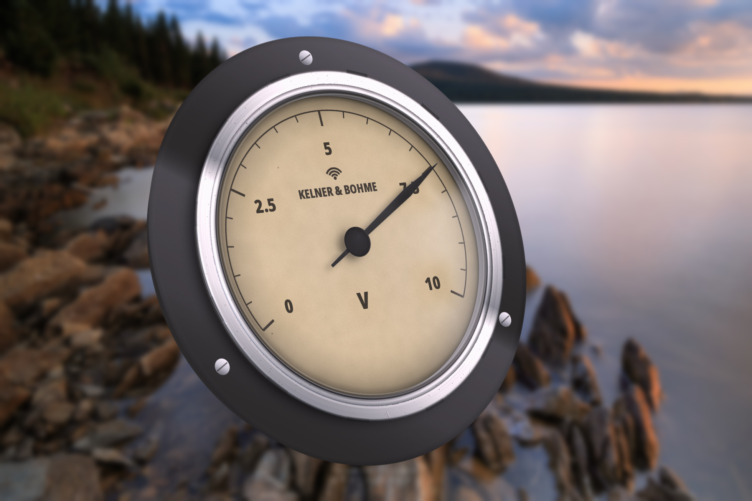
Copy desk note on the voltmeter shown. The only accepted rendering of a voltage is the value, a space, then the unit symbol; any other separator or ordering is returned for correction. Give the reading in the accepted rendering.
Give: 7.5 V
